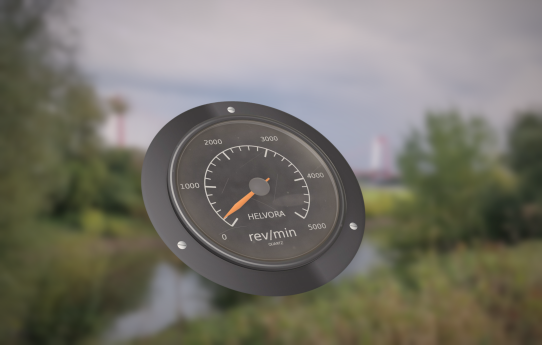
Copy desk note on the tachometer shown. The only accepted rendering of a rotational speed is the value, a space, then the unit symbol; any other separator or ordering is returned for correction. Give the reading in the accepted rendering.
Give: 200 rpm
